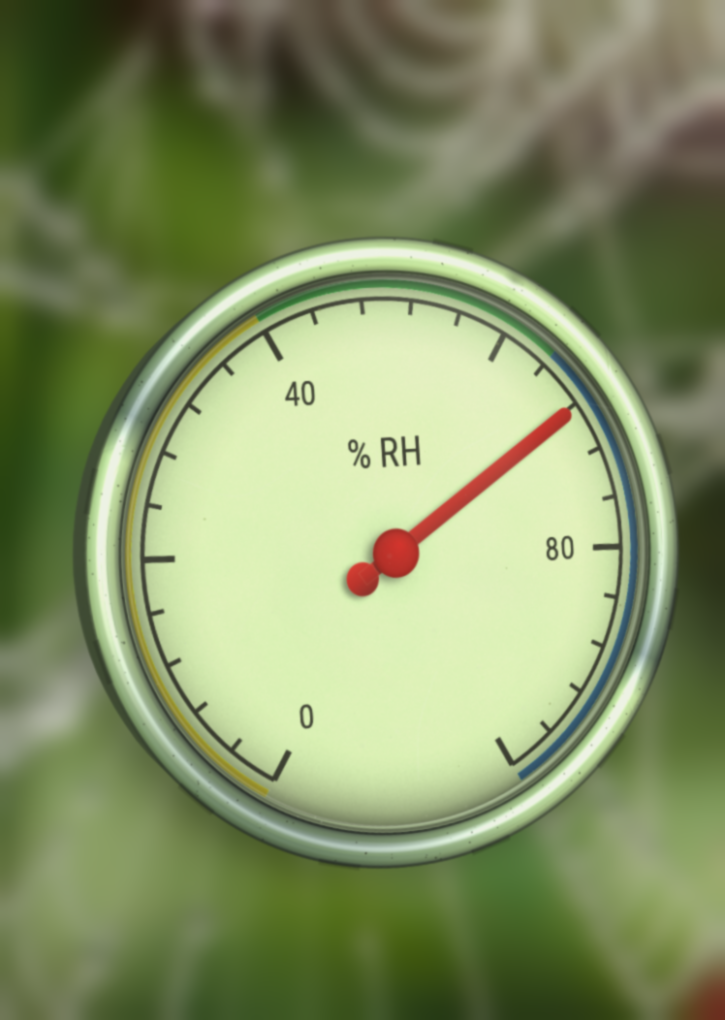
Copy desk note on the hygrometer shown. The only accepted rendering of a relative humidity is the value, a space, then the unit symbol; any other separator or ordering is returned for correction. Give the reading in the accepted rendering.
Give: 68 %
